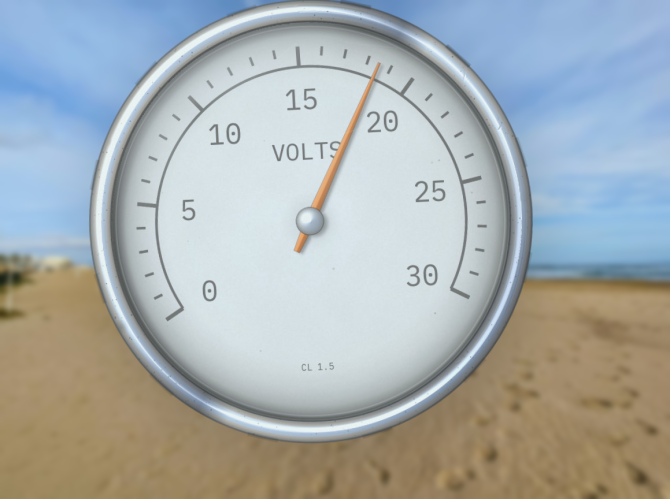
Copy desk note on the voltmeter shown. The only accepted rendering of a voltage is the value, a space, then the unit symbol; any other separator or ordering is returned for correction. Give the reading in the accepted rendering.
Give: 18.5 V
